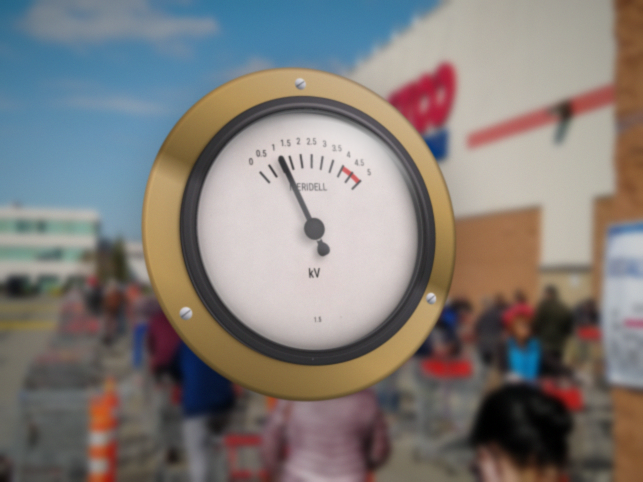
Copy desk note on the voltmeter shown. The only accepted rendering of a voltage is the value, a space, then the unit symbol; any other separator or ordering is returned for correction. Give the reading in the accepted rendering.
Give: 1 kV
